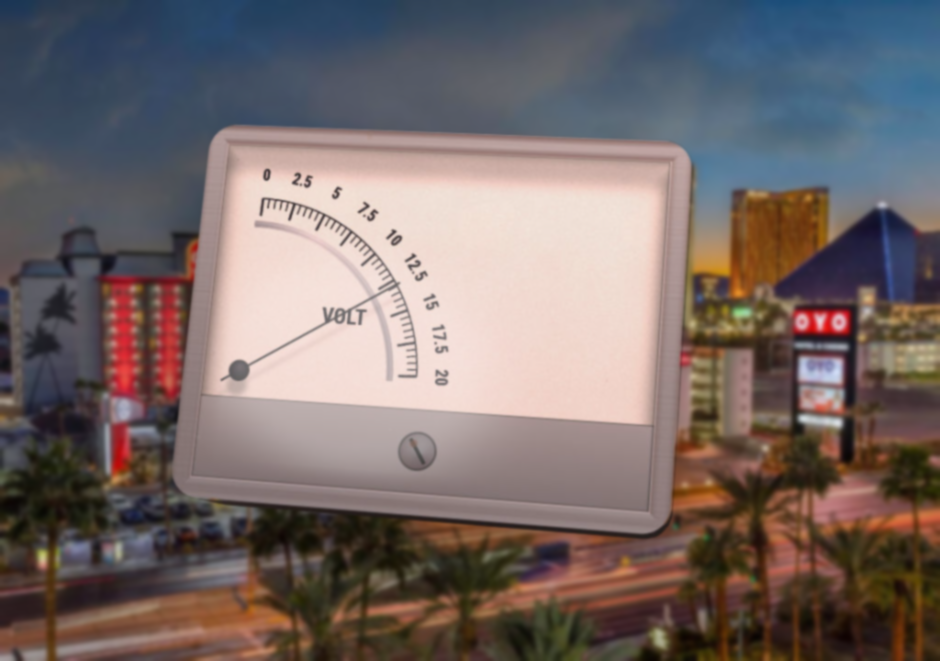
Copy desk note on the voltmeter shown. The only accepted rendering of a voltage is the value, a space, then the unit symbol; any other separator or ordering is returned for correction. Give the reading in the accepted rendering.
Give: 13 V
